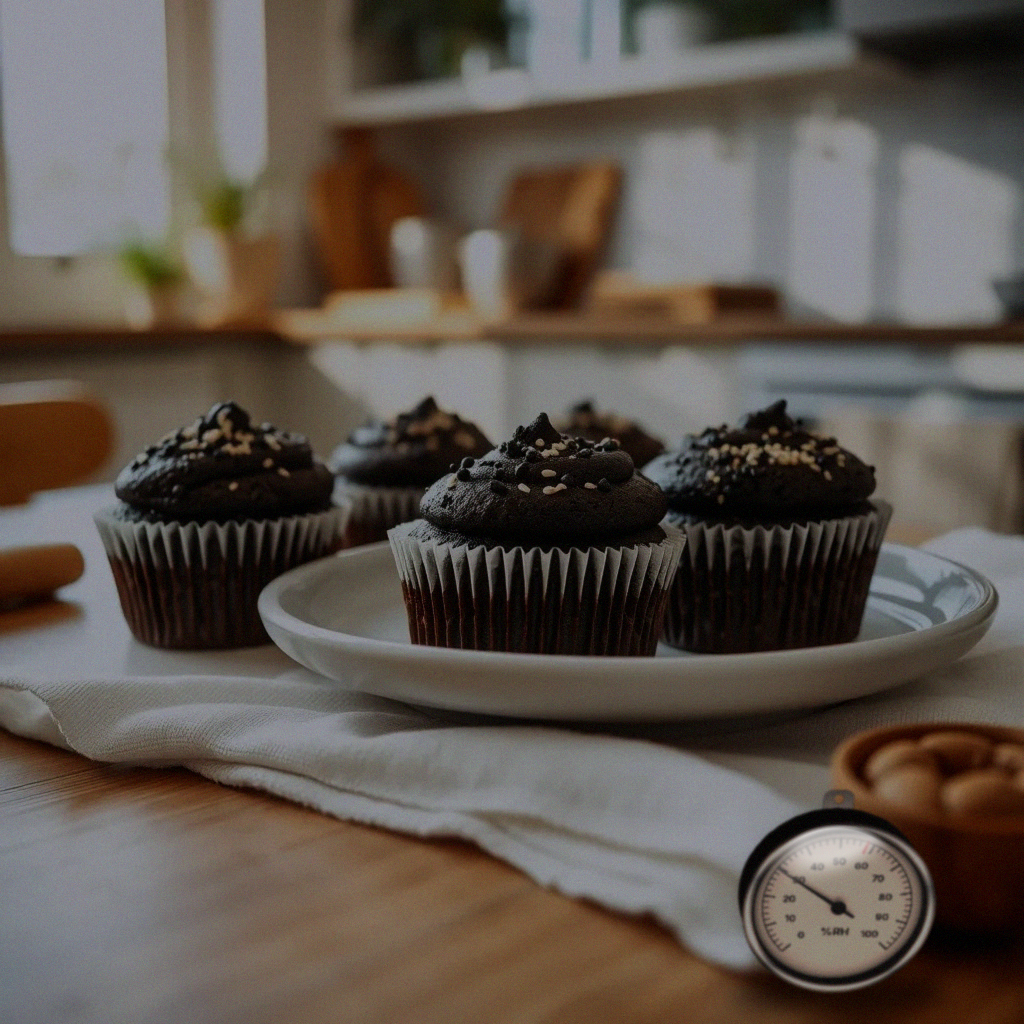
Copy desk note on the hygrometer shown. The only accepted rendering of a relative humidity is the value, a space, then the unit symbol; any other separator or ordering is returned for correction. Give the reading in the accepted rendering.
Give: 30 %
